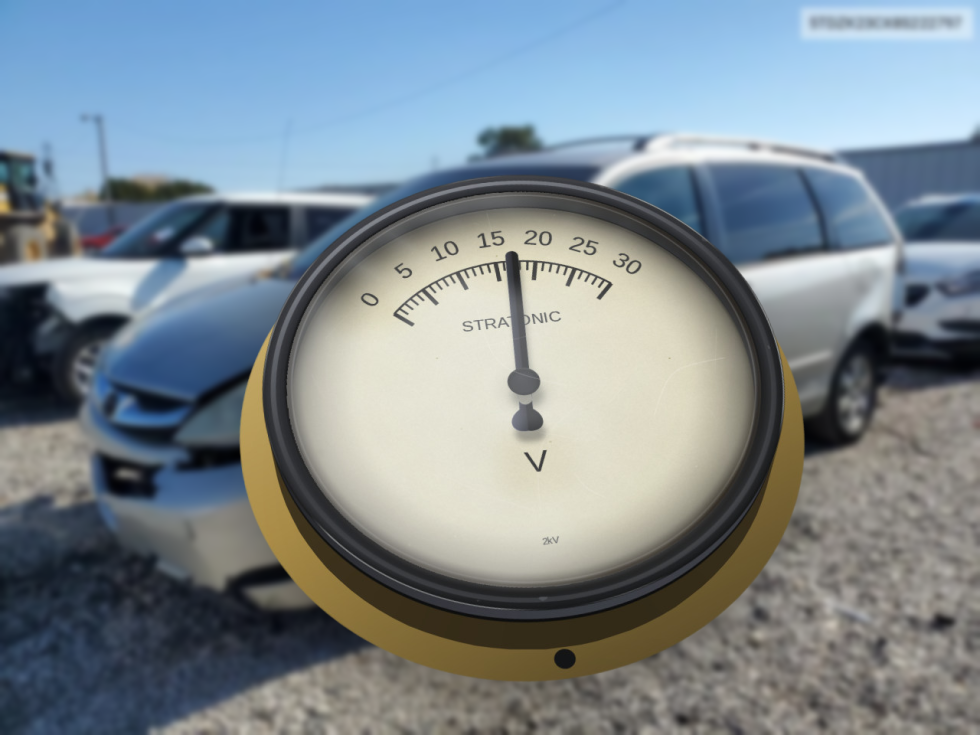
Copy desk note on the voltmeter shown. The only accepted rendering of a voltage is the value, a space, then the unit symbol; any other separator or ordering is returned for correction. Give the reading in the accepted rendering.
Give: 17 V
